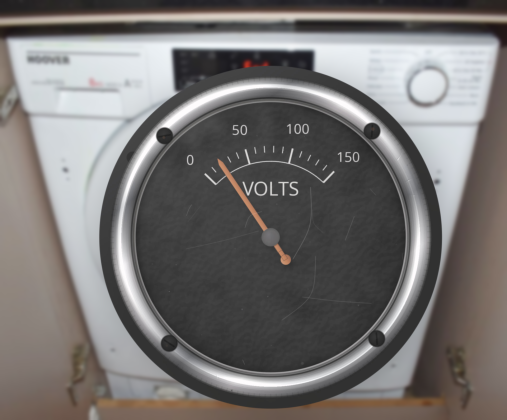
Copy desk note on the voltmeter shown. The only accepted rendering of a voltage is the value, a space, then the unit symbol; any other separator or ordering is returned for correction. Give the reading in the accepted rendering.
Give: 20 V
